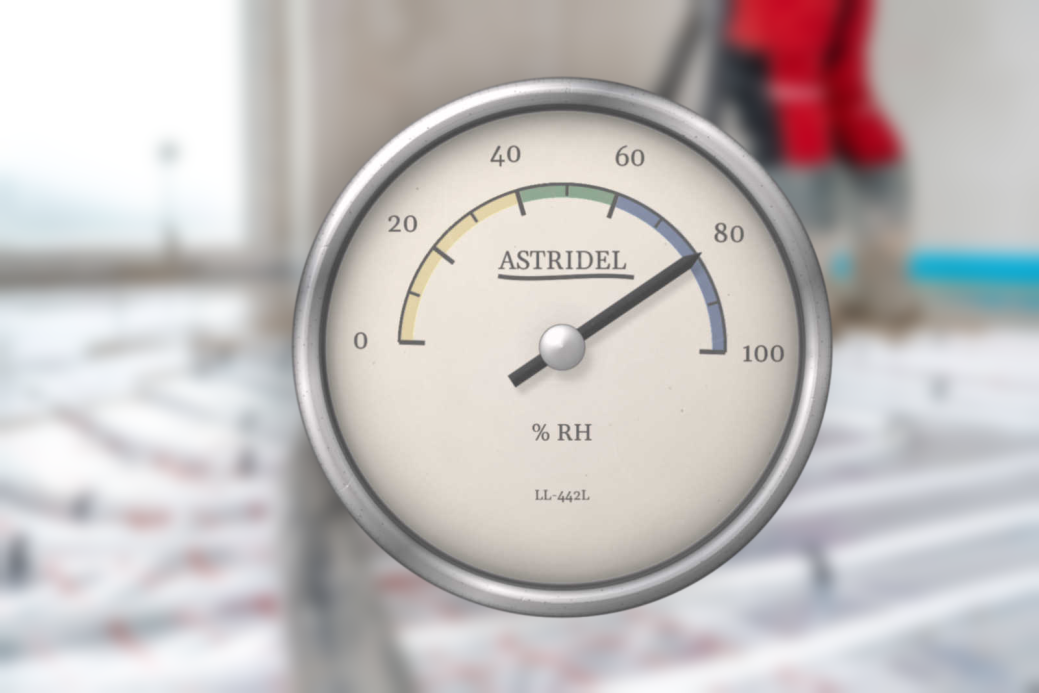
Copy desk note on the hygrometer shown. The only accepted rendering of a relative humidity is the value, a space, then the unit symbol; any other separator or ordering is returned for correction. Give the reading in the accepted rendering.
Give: 80 %
